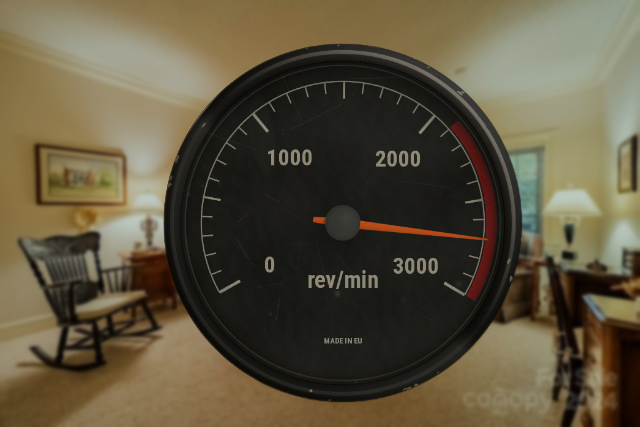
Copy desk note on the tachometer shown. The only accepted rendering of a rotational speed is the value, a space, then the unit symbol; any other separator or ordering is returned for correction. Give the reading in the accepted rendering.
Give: 2700 rpm
